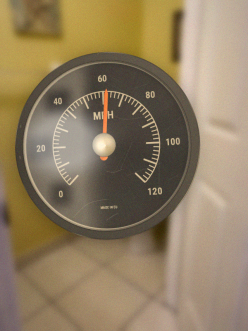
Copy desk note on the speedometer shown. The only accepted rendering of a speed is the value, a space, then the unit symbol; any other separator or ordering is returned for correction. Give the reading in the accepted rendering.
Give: 62 mph
